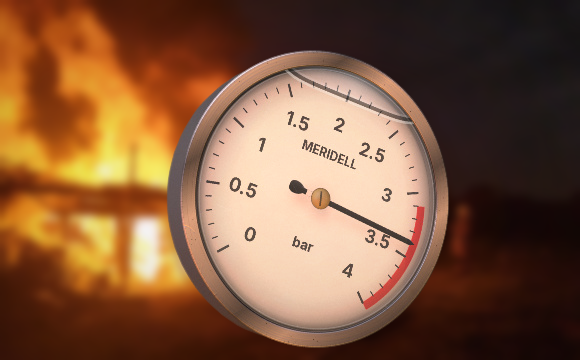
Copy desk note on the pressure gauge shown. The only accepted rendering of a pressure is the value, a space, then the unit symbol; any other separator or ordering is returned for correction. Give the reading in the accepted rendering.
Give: 3.4 bar
